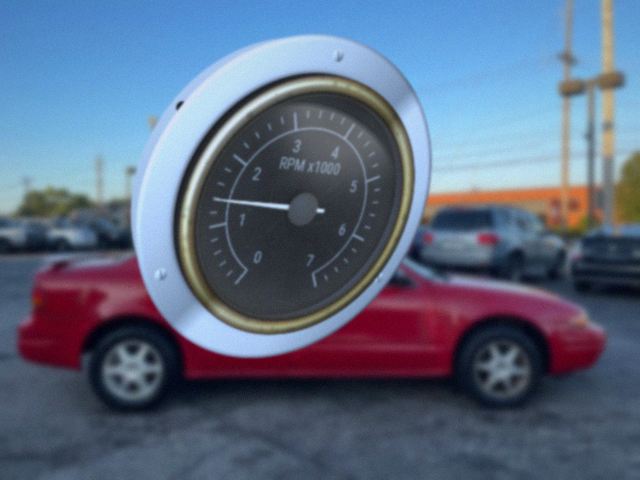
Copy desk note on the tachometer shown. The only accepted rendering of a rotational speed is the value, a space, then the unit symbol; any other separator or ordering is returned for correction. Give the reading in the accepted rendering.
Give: 1400 rpm
